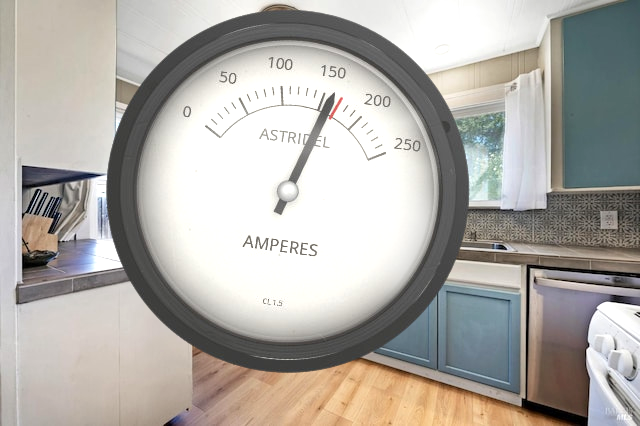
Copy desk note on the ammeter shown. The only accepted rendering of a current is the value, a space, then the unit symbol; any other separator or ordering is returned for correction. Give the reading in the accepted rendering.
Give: 160 A
